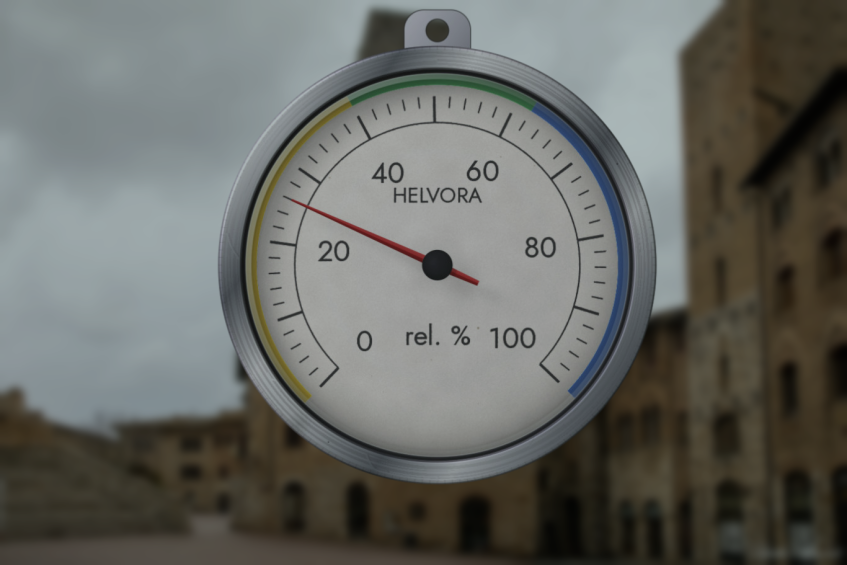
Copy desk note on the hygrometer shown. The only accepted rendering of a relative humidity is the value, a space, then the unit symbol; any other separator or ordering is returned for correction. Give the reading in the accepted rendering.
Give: 26 %
